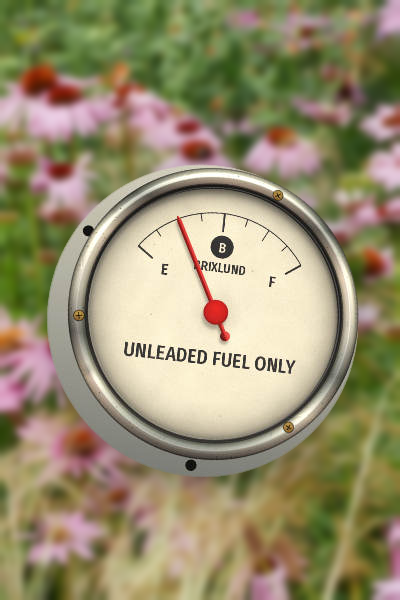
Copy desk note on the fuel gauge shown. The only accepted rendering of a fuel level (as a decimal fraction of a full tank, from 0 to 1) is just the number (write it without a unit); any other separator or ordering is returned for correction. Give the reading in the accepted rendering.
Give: 0.25
